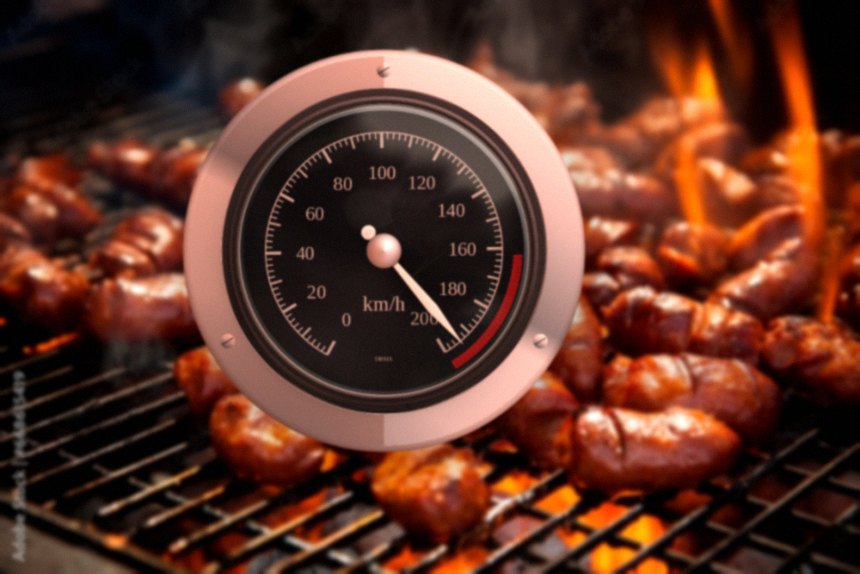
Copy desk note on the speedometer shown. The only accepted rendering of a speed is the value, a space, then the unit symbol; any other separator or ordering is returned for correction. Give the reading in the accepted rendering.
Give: 194 km/h
